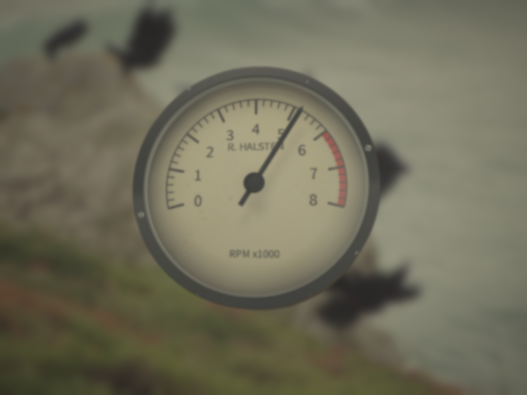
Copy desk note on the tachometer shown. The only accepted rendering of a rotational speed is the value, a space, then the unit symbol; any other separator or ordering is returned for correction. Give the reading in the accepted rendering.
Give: 5200 rpm
